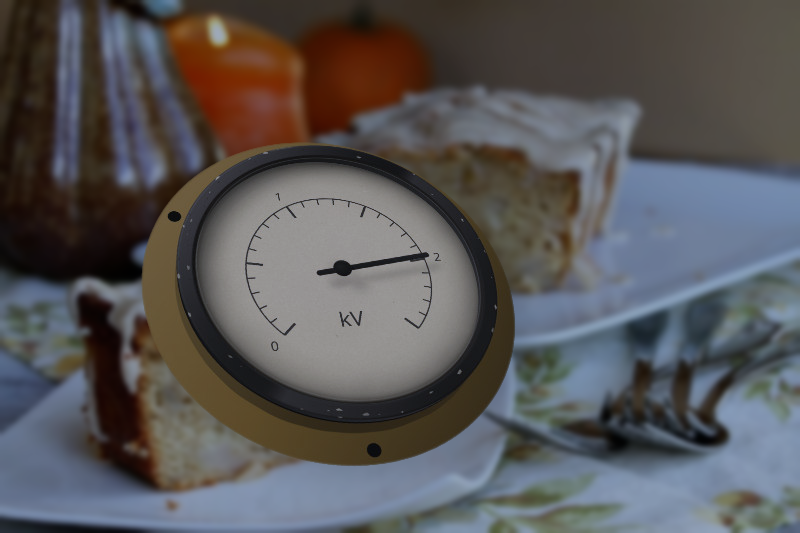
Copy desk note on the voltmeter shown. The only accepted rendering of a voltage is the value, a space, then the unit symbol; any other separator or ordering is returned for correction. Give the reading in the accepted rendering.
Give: 2 kV
